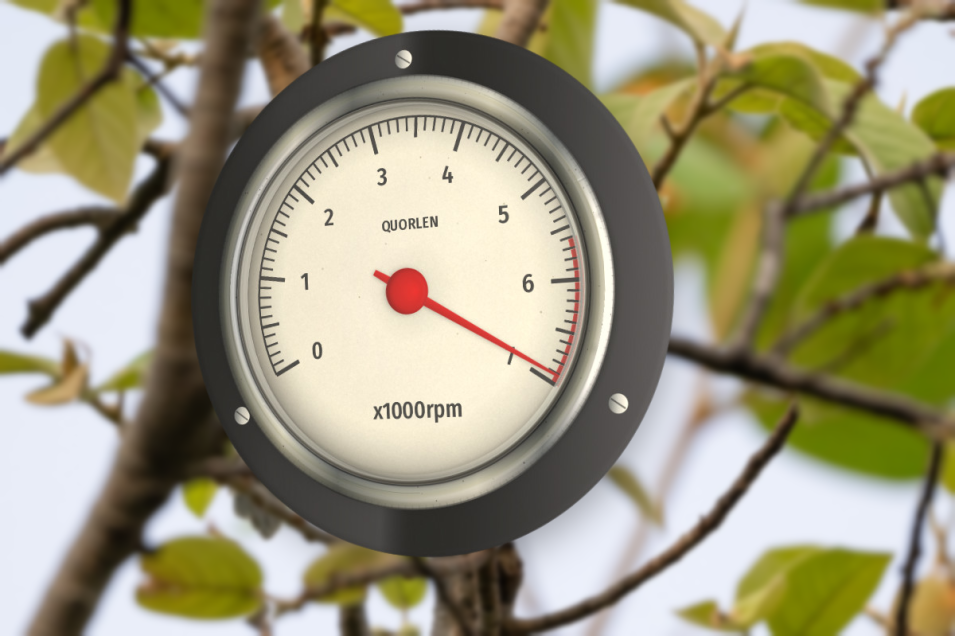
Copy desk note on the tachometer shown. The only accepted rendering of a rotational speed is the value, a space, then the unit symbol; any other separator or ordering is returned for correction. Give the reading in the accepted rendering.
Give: 6900 rpm
